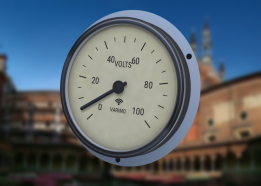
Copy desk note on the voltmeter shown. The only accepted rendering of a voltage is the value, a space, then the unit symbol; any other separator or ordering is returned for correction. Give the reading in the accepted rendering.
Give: 5 V
